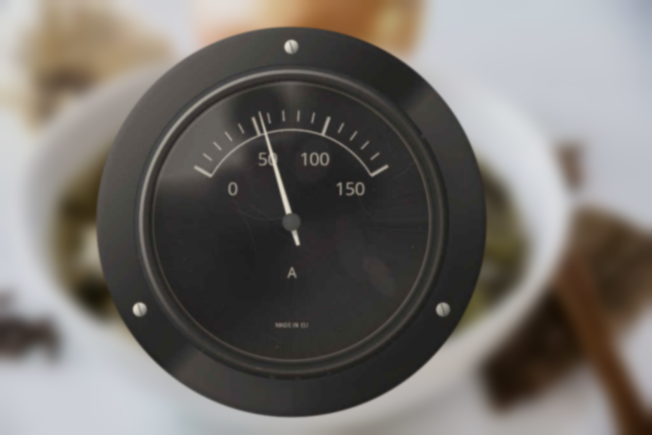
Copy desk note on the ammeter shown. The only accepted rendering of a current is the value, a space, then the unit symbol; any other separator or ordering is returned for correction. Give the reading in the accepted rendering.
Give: 55 A
